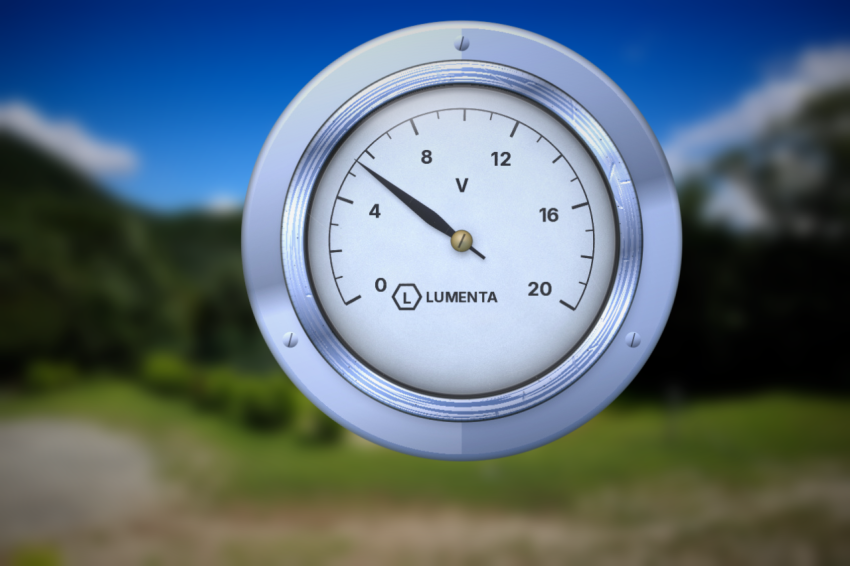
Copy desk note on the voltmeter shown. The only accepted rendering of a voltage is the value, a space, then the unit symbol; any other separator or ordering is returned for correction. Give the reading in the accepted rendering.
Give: 5.5 V
